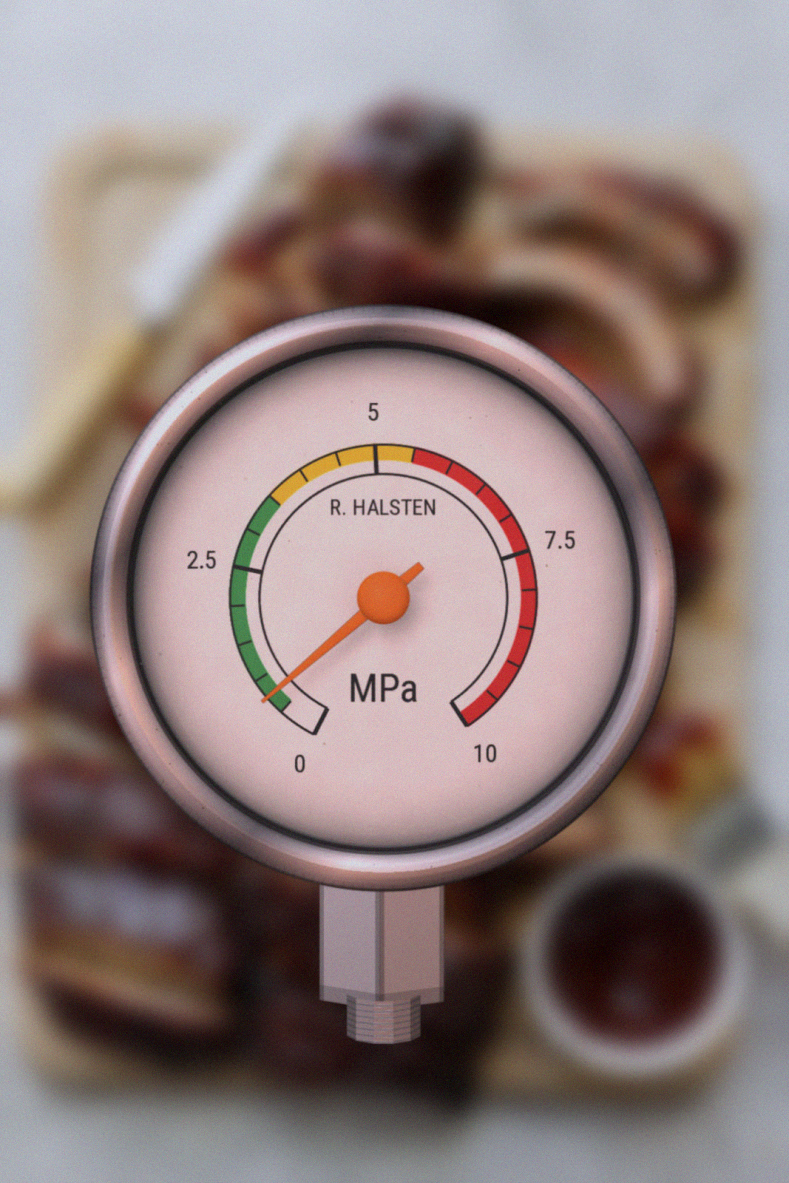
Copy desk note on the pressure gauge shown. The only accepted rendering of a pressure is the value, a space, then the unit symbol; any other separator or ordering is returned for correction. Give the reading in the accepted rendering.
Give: 0.75 MPa
